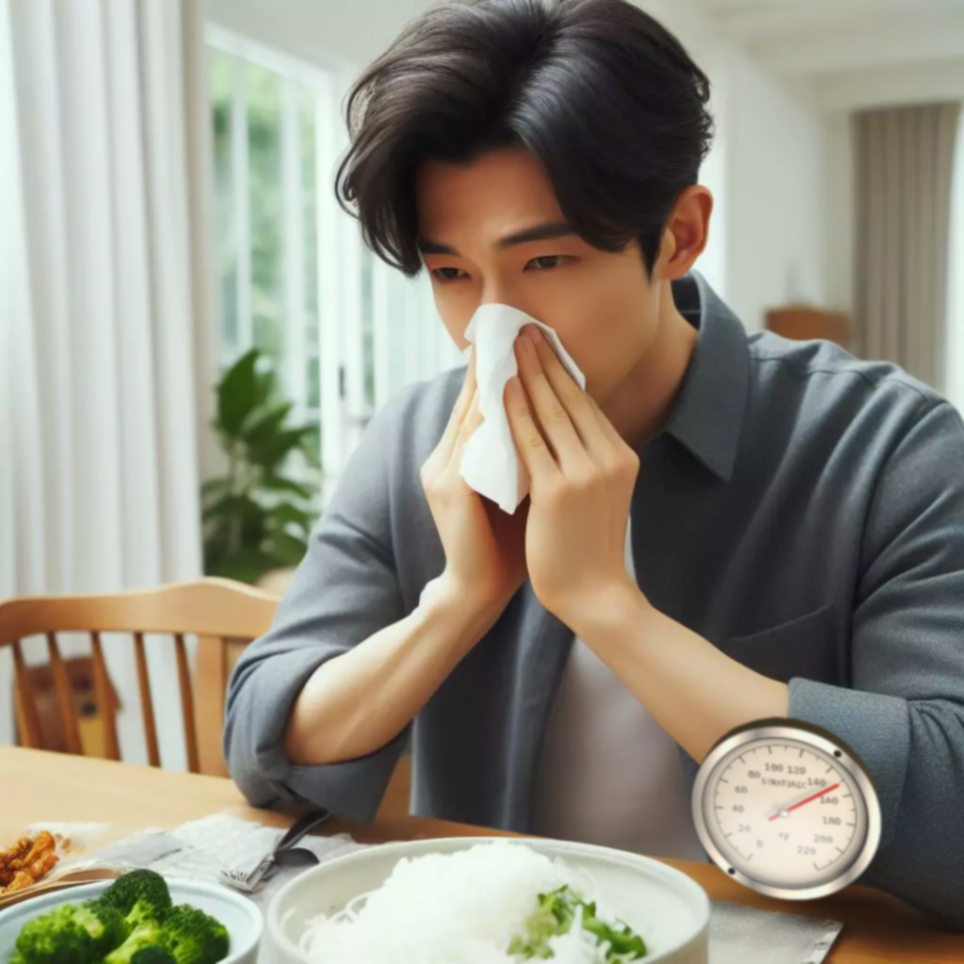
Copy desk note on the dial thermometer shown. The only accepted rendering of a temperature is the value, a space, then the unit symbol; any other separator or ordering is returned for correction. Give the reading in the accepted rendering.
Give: 150 °F
